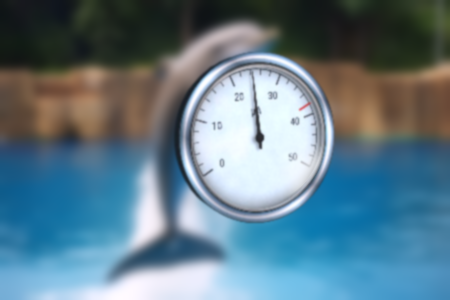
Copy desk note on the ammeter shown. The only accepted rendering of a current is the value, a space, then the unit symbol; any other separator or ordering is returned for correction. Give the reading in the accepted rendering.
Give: 24 µA
